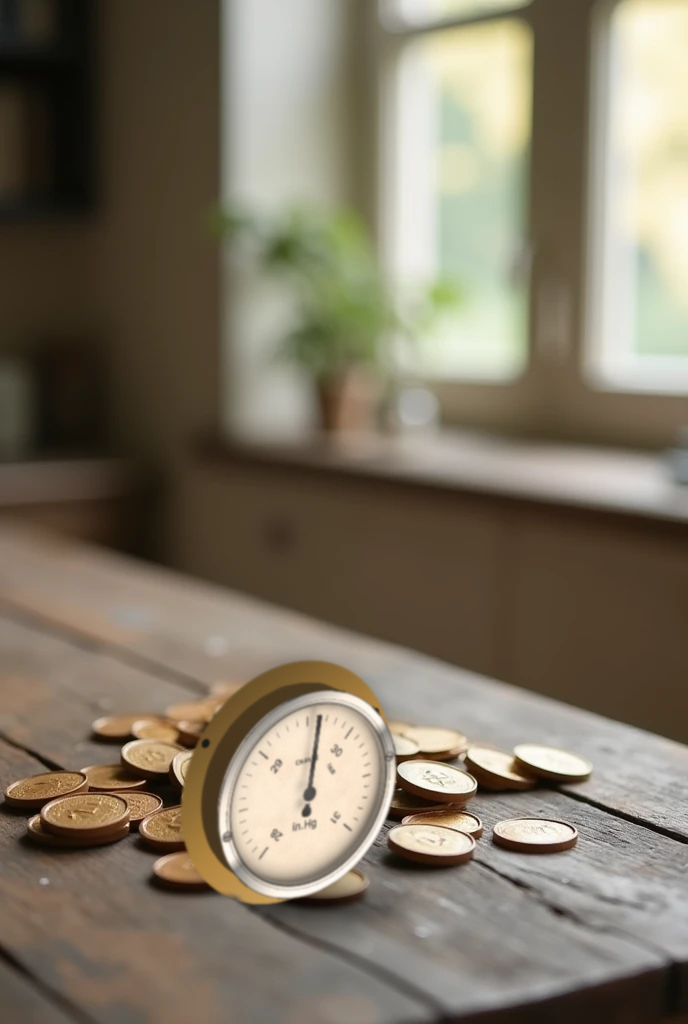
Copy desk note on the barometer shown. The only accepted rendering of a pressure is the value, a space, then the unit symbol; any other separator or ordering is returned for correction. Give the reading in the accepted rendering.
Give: 29.6 inHg
